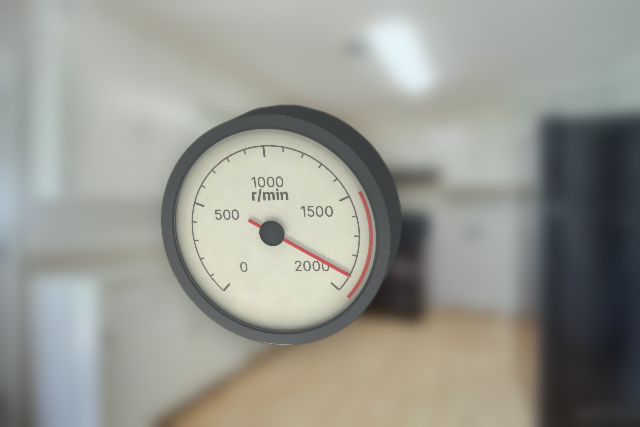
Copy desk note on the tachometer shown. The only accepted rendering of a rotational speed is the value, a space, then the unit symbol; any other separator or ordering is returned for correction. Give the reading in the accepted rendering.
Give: 1900 rpm
